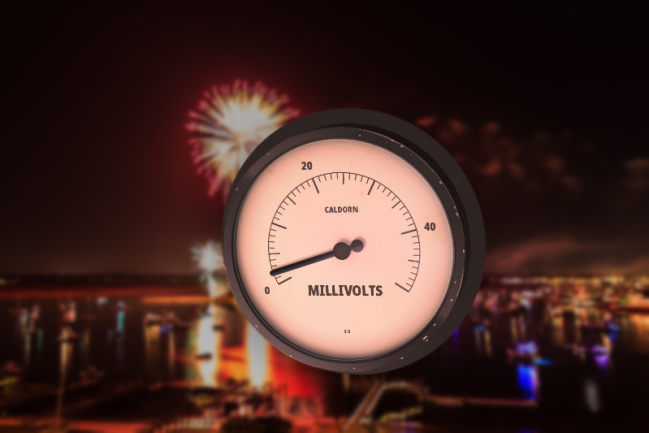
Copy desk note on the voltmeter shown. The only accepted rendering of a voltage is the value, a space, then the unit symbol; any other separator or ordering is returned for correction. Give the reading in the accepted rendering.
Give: 2 mV
